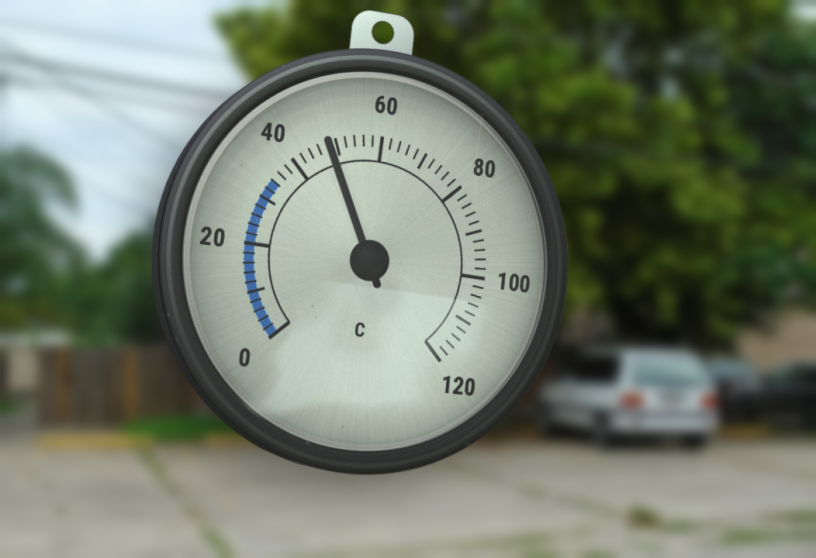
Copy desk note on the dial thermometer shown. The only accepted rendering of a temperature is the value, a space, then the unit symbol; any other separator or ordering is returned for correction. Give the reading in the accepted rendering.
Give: 48 °C
